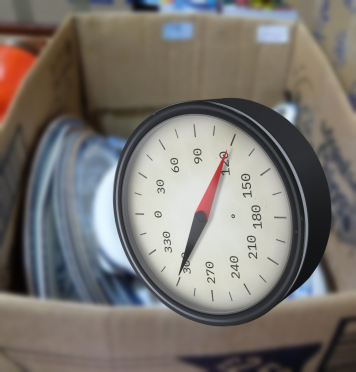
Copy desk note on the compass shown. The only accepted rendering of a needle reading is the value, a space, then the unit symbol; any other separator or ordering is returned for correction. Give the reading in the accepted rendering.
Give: 120 °
